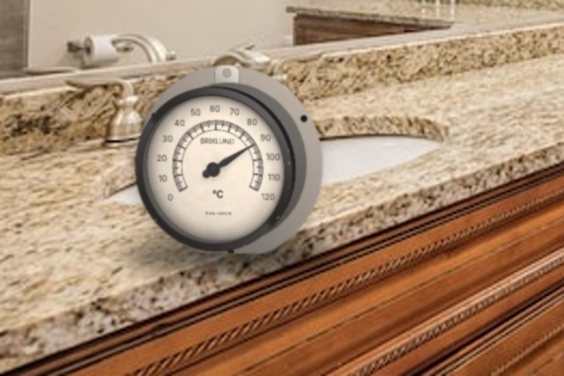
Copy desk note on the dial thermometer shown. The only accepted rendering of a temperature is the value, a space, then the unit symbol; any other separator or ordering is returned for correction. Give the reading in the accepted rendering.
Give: 90 °C
